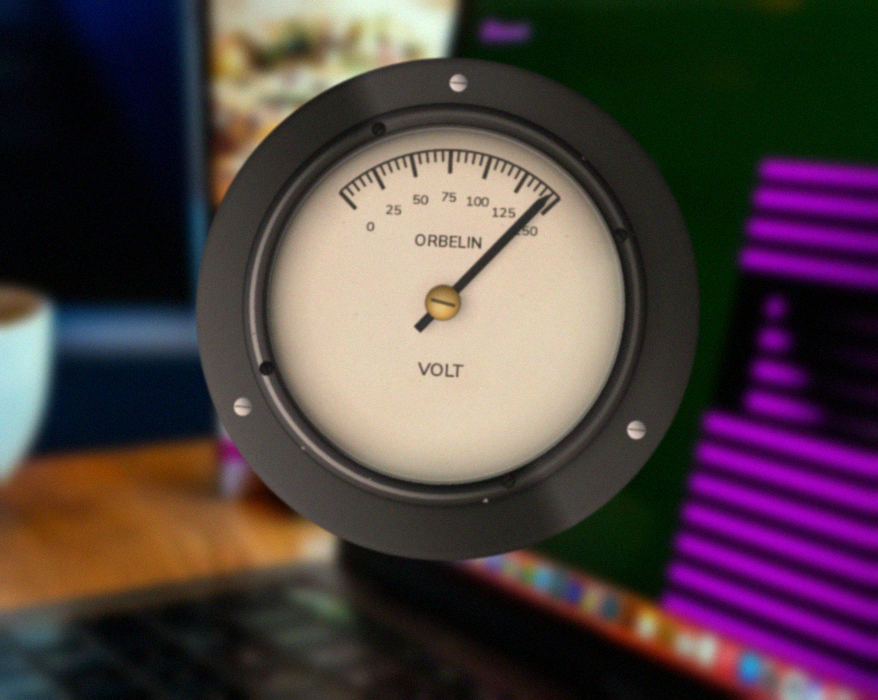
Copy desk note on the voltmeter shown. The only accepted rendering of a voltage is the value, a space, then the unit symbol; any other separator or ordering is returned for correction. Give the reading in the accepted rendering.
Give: 145 V
